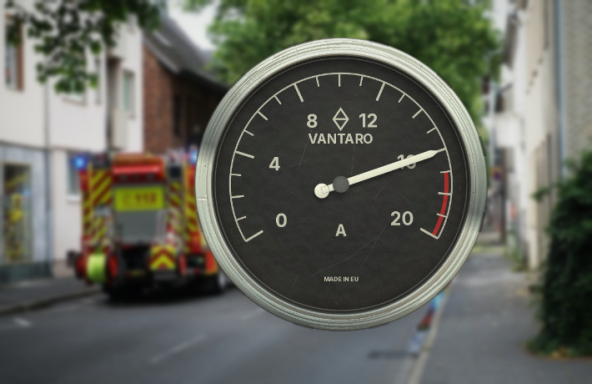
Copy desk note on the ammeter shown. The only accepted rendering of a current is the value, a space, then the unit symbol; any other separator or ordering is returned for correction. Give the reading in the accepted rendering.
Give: 16 A
